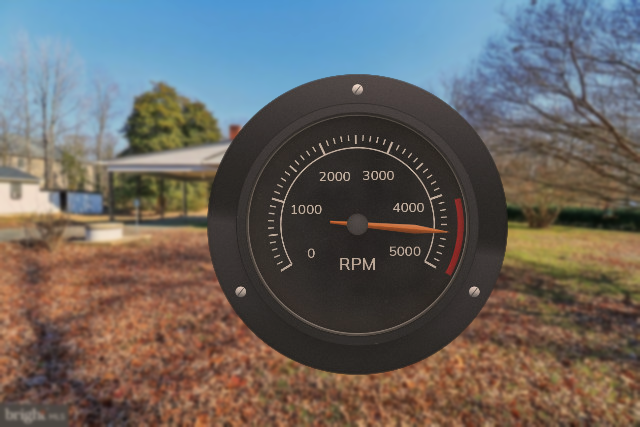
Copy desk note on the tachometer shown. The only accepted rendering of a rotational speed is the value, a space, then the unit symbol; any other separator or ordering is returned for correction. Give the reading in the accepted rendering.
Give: 4500 rpm
